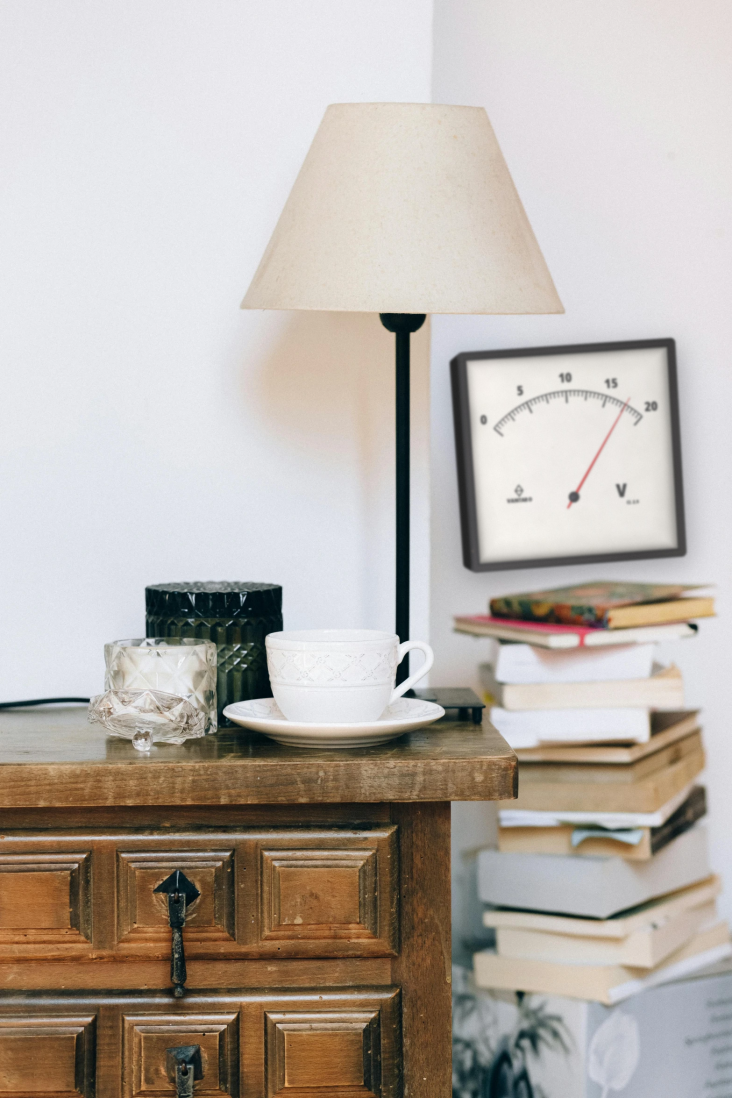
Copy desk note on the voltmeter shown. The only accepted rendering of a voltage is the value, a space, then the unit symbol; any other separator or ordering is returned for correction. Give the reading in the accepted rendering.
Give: 17.5 V
